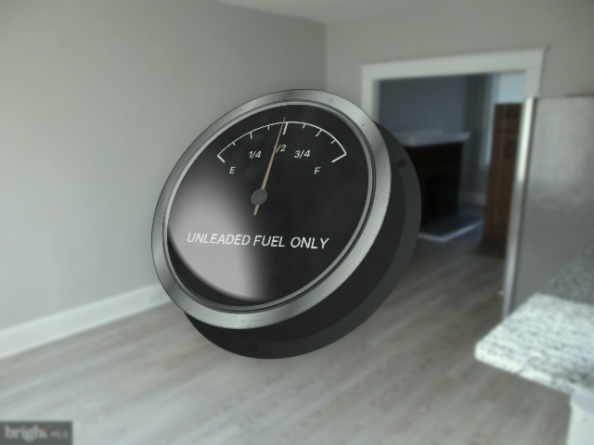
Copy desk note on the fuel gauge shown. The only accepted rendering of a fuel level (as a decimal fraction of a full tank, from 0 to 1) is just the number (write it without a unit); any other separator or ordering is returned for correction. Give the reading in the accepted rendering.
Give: 0.5
